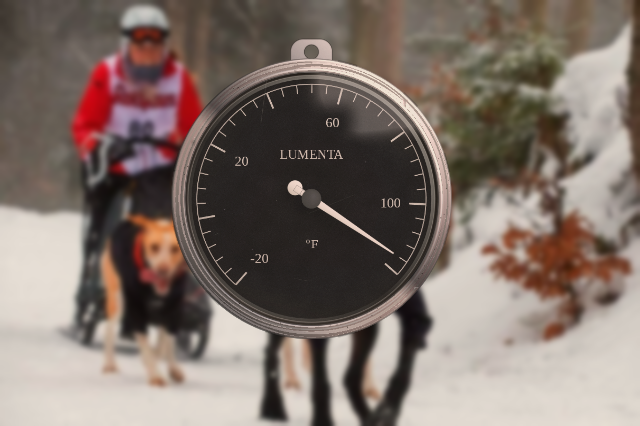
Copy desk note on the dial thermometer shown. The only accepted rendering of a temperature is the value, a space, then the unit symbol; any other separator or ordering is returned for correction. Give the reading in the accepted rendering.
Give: 116 °F
